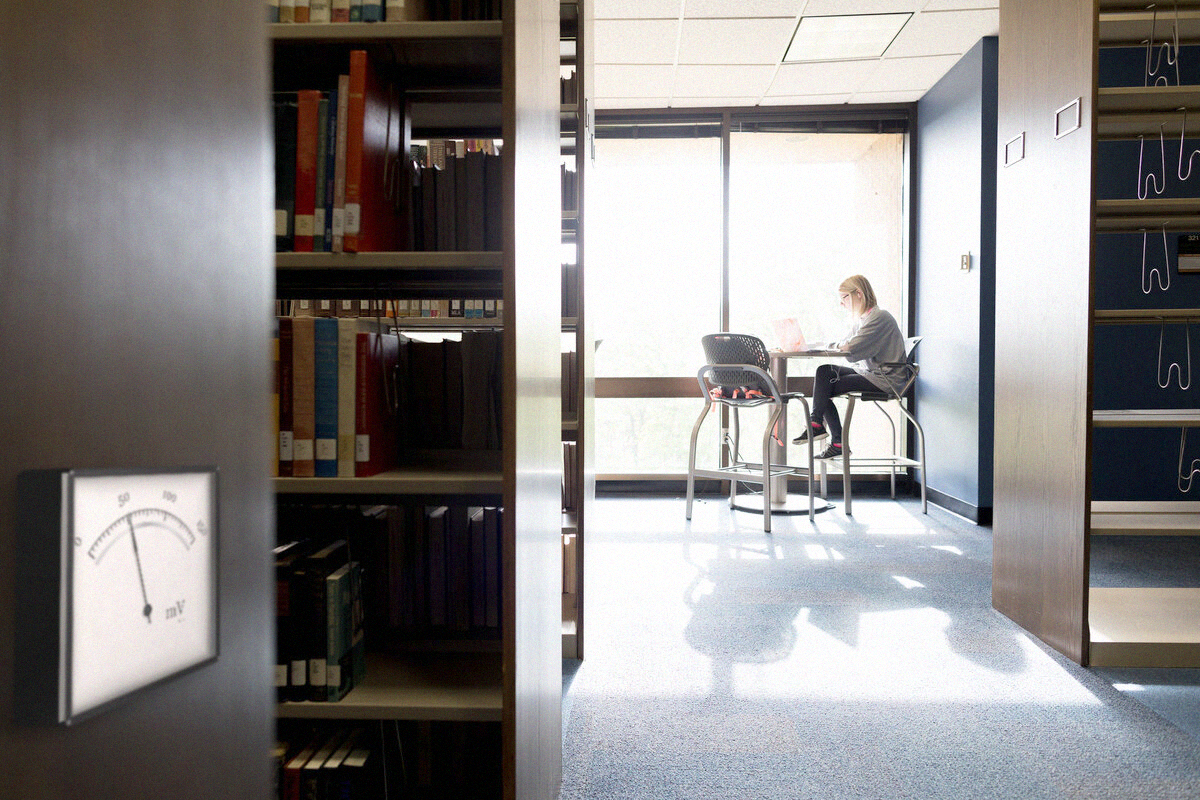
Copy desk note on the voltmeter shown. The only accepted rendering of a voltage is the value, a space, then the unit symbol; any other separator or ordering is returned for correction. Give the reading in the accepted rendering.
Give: 50 mV
